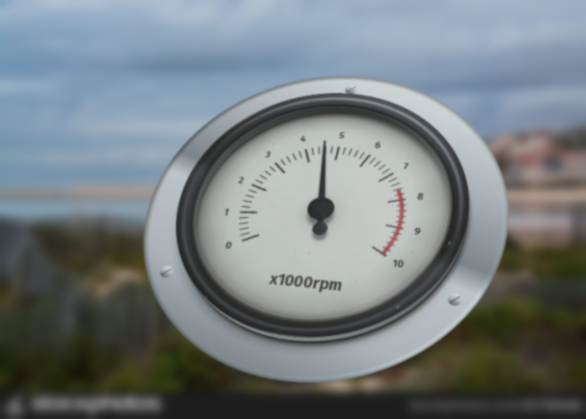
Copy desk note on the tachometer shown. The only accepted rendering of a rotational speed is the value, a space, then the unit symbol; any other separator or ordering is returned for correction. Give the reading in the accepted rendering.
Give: 4600 rpm
